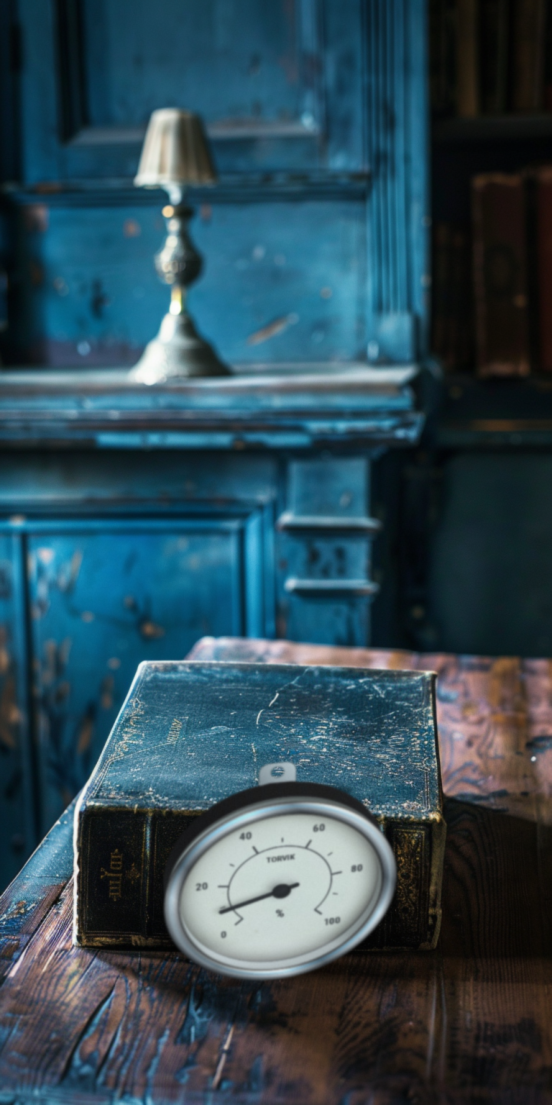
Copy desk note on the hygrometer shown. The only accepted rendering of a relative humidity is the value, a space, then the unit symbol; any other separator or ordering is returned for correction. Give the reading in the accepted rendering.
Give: 10 %
